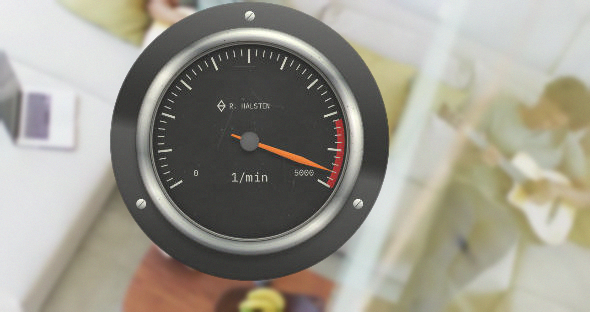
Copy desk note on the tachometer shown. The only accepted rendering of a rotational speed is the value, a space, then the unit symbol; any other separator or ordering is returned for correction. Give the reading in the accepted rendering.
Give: 4800 rpm
